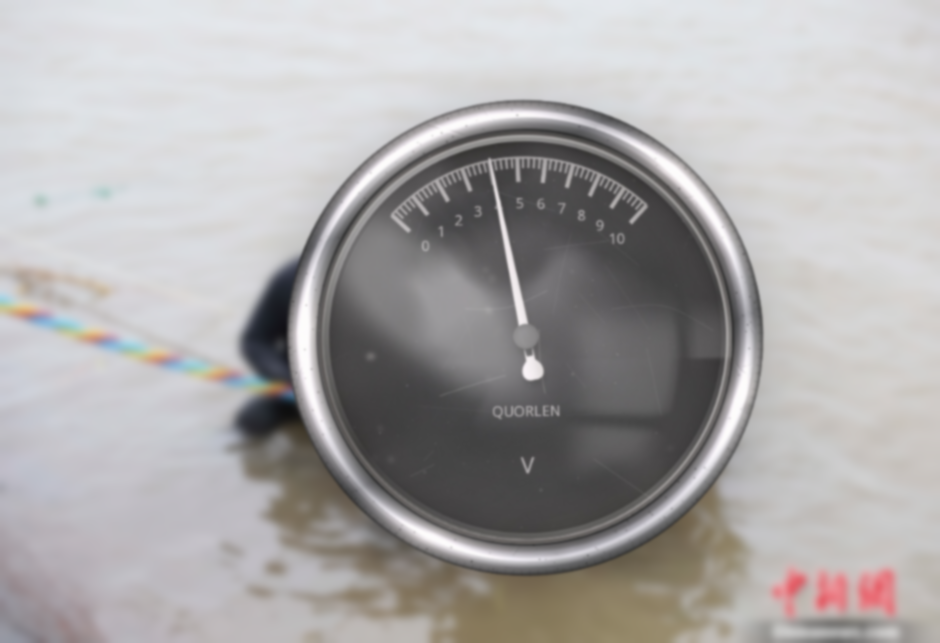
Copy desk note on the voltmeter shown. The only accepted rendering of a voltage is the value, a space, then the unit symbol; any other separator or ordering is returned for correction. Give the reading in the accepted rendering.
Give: 4 V
